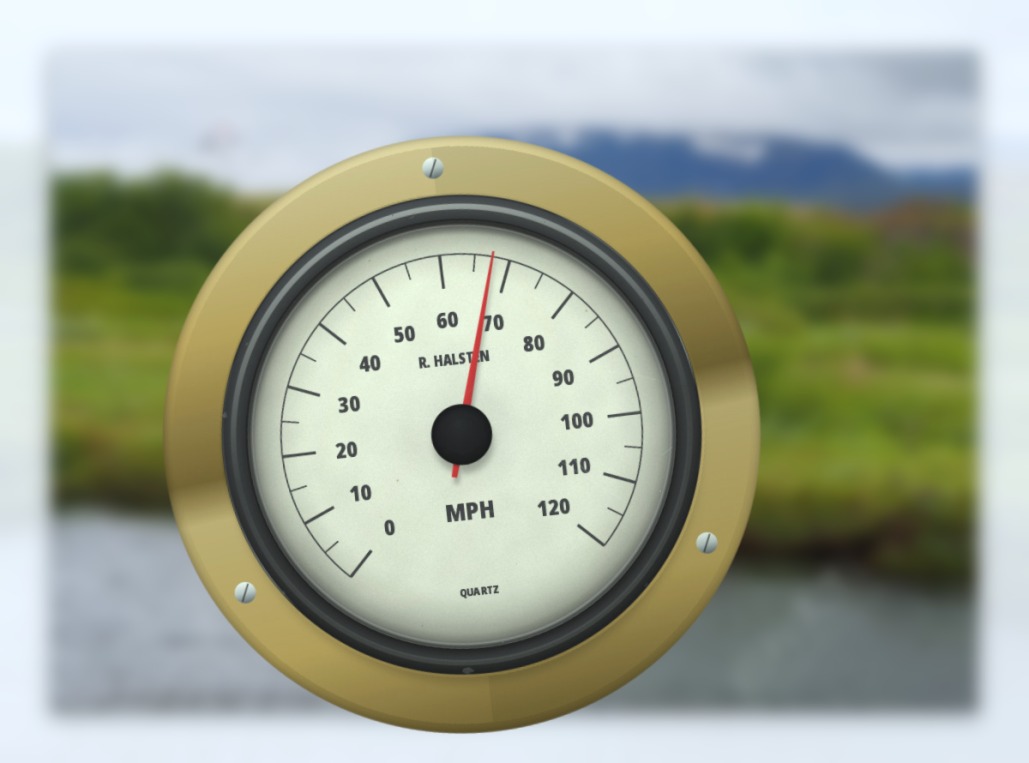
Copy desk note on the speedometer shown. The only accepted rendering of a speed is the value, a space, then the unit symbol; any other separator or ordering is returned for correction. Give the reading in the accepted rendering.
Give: 67.5 mph
